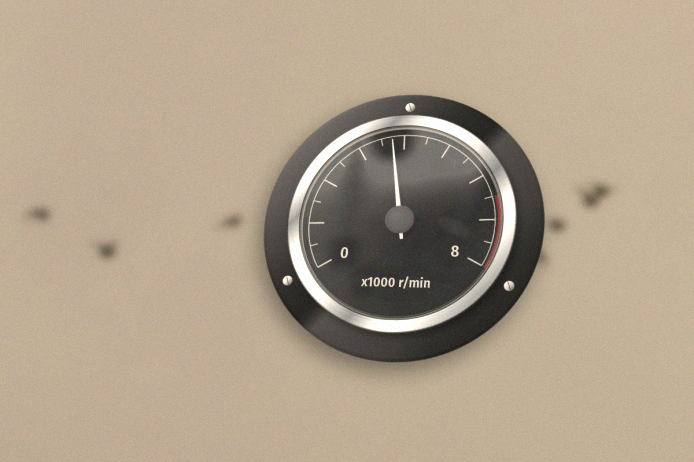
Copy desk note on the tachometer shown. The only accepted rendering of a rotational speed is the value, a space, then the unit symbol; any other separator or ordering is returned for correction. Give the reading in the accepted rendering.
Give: 3750 rpm
